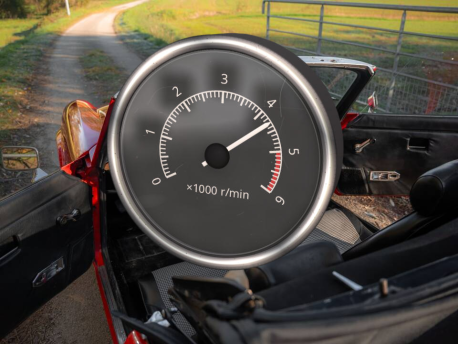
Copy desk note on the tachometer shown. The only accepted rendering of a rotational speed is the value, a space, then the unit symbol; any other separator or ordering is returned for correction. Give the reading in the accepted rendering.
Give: 4300 rpm
